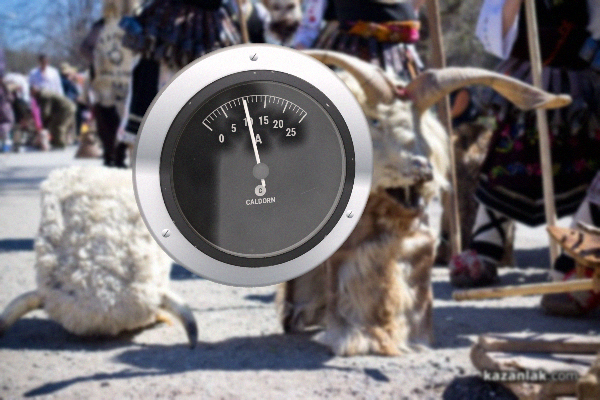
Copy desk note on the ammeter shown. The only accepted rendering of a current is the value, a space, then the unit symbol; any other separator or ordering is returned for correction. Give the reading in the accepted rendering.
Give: 10 A
